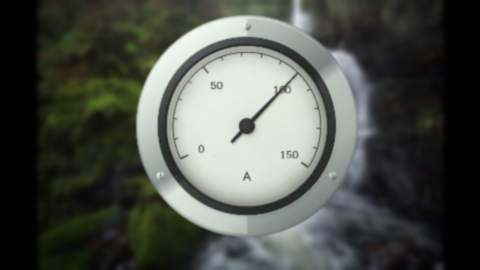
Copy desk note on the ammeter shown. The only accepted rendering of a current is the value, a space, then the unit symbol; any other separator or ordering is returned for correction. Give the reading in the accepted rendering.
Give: 100 A
